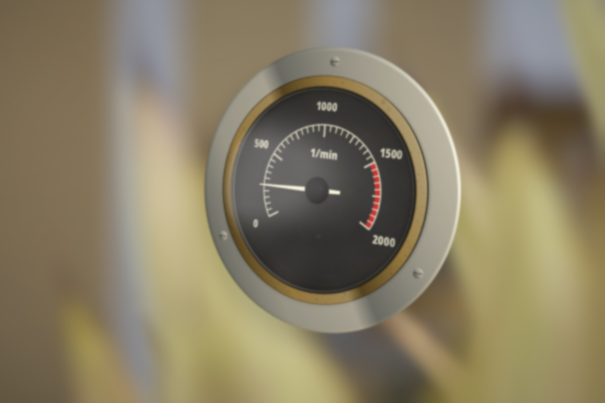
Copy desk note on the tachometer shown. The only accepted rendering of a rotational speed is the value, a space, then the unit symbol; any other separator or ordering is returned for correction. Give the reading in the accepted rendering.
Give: 250 rpm
